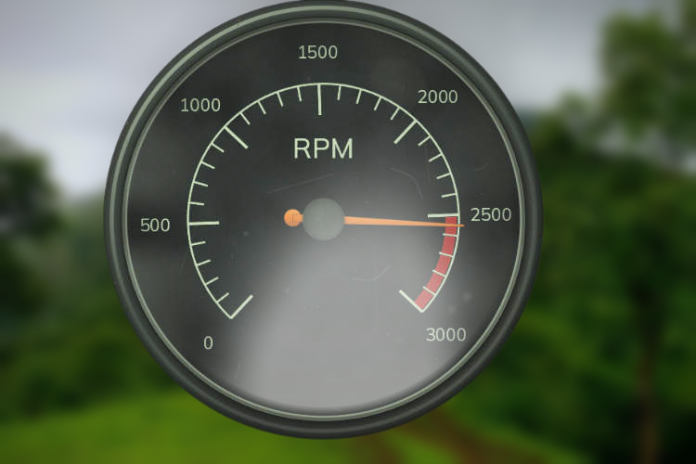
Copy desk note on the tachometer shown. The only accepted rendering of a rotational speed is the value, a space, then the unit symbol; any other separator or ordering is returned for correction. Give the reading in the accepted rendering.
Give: 2550 rpm
